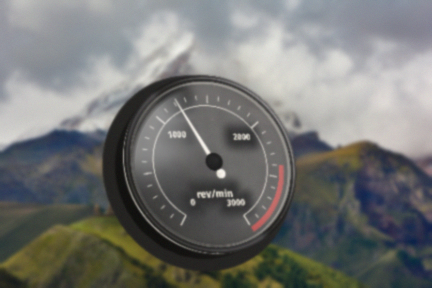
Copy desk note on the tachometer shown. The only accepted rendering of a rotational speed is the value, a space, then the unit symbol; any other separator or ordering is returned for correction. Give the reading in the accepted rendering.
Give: 1200 rpm
